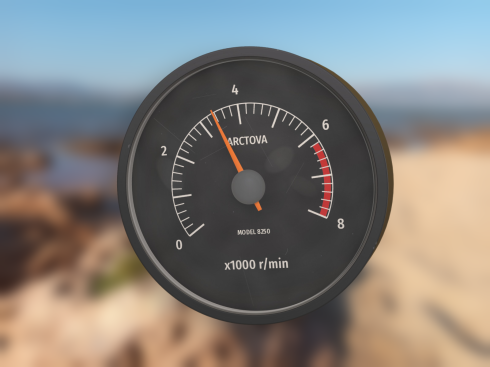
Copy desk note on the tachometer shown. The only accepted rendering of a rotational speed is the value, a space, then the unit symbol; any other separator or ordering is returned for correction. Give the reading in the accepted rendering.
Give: 3400 rpm
